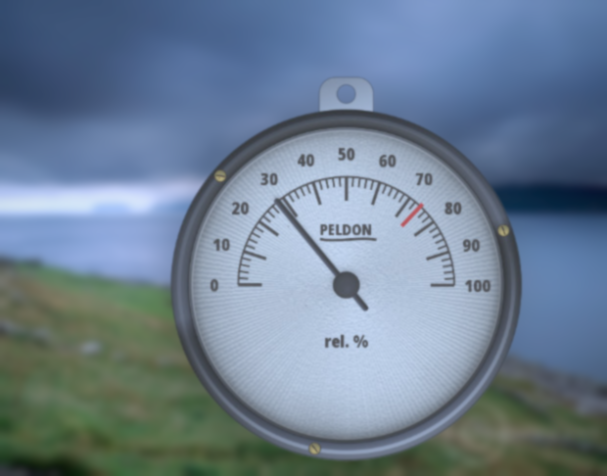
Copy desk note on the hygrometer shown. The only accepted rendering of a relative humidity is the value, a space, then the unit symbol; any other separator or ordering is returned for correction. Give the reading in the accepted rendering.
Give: 28 %
